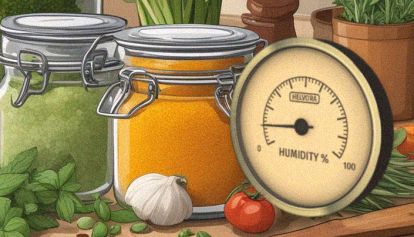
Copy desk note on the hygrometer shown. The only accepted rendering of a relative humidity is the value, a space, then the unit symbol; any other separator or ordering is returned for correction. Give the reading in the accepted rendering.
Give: 10 %
